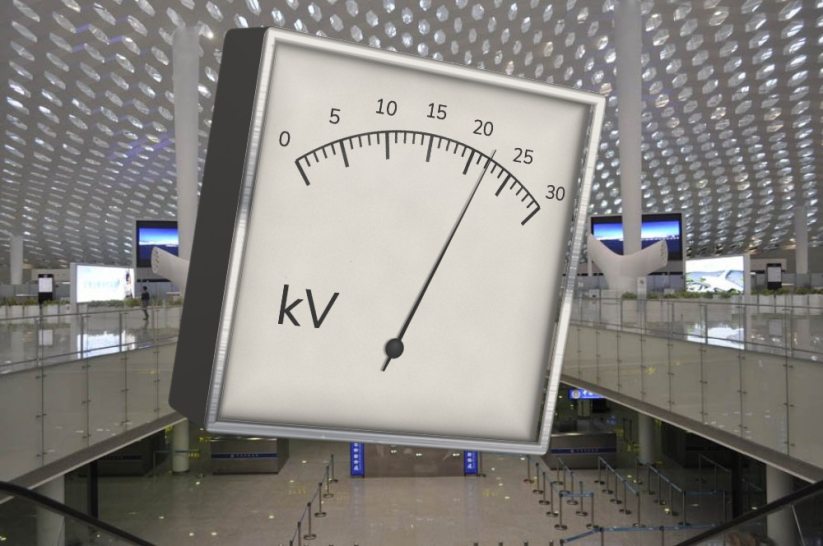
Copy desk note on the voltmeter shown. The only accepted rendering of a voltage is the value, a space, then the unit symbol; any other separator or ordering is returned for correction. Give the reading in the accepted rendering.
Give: 22 kV
